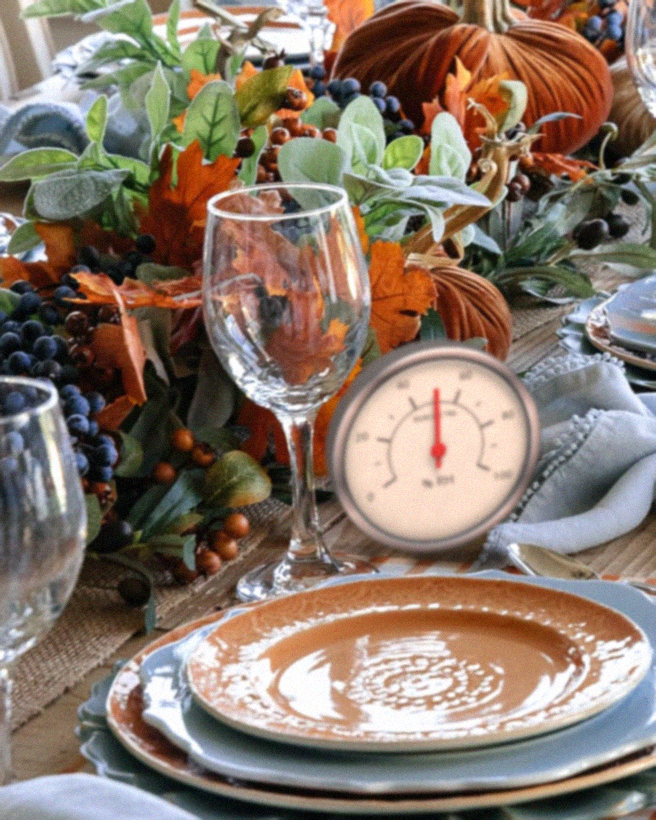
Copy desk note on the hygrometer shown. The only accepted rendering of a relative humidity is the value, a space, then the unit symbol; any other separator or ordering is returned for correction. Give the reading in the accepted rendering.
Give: 50 %
